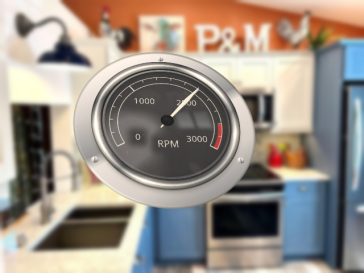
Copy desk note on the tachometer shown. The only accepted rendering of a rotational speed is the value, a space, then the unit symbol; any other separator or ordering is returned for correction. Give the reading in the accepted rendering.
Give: 2000 rpm
